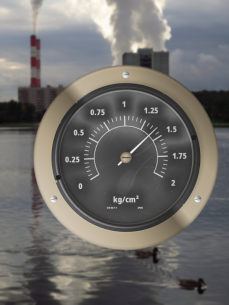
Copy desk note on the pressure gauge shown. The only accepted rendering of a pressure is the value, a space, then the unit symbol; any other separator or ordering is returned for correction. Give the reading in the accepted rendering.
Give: 1.4 kg/cm²
